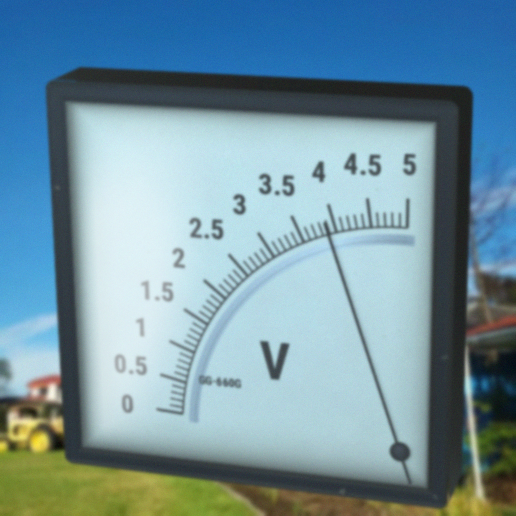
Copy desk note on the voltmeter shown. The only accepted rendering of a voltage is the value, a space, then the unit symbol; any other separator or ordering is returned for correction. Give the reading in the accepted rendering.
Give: 3.9 V
